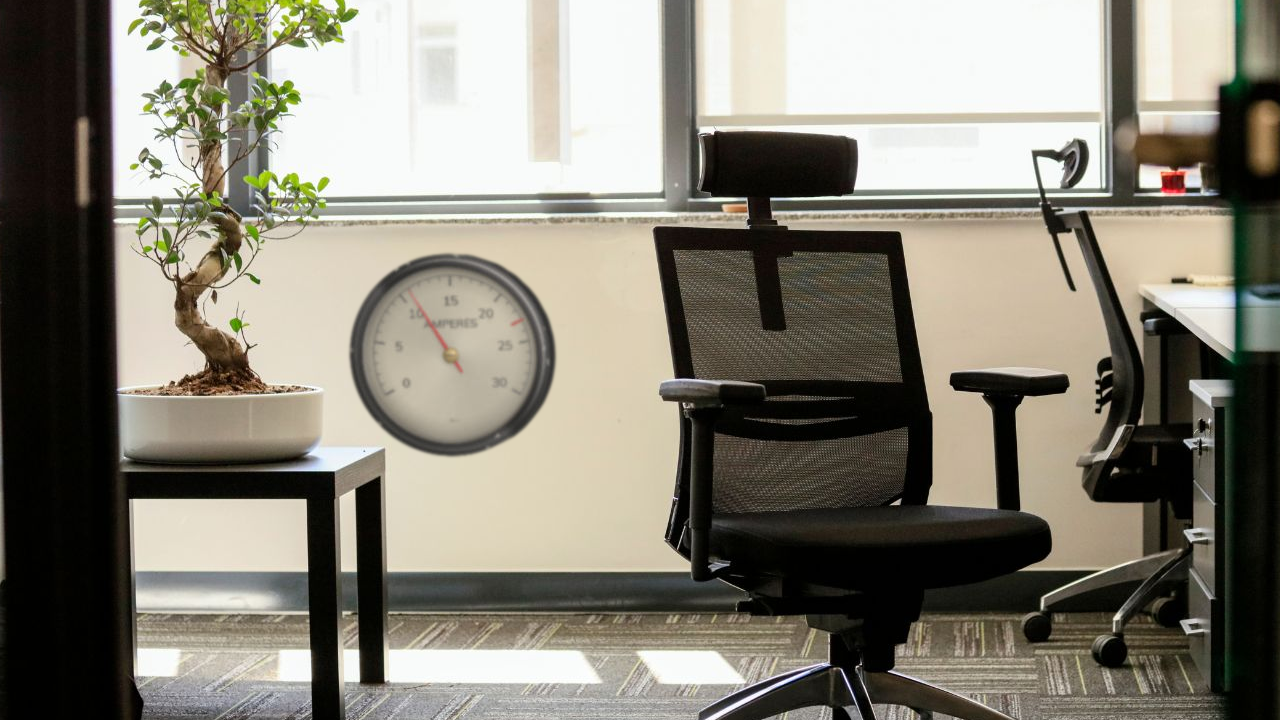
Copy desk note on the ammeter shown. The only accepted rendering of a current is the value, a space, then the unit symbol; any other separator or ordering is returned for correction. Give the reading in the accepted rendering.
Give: 11 A
